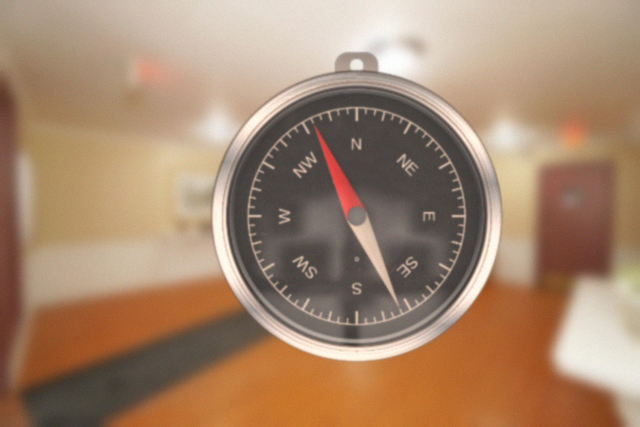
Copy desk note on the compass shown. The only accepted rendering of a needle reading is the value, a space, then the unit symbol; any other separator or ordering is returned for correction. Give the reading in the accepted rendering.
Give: 335 °
